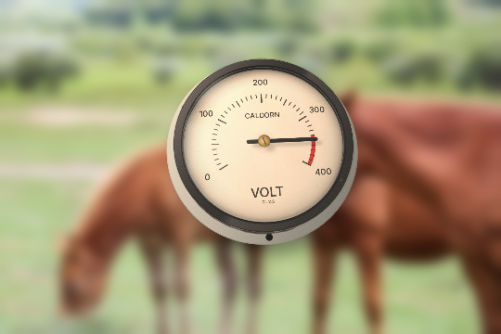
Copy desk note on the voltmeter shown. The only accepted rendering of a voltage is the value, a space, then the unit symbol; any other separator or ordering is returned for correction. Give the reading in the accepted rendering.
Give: 350 V
